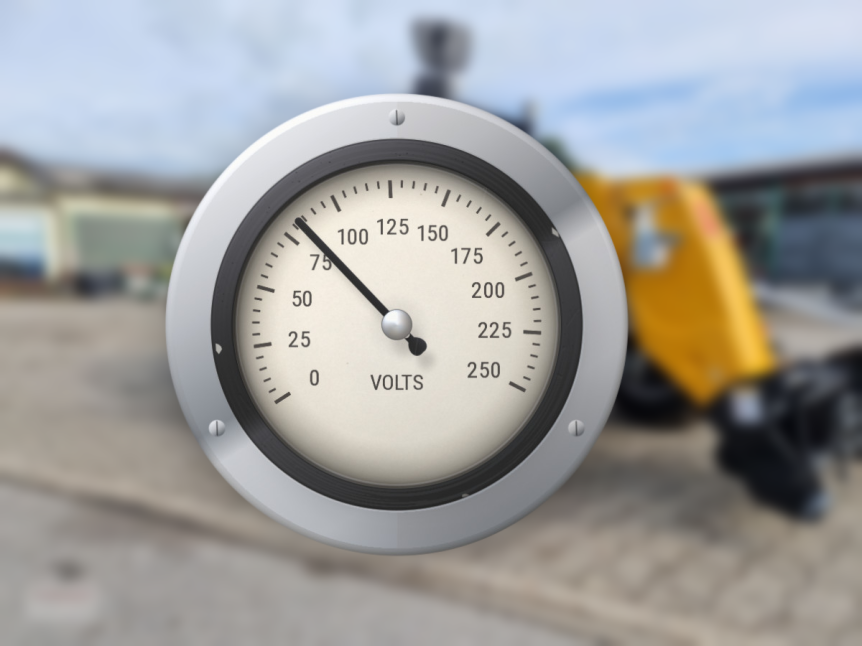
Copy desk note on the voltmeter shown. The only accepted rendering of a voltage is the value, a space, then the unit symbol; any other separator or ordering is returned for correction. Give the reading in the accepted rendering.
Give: 82.5 V
